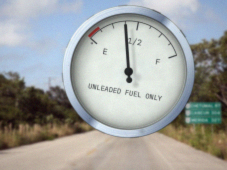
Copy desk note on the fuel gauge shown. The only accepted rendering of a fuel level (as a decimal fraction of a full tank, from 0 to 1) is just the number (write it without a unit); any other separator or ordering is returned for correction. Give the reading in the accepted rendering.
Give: 0.375
